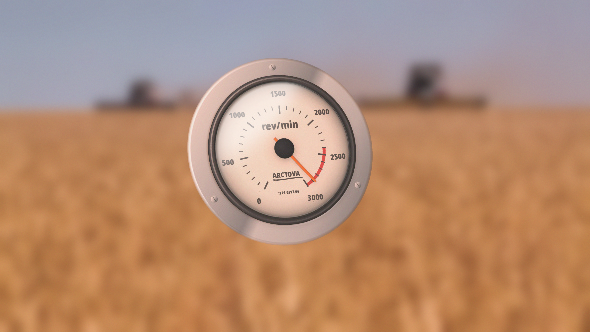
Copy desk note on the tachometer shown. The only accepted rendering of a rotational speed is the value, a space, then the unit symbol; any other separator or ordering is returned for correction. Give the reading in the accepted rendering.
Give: 2900 rpm
